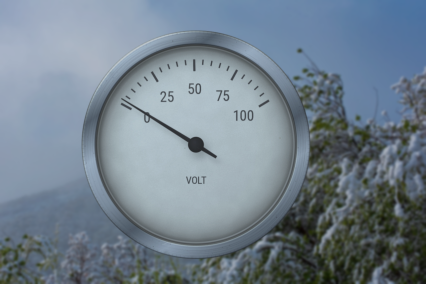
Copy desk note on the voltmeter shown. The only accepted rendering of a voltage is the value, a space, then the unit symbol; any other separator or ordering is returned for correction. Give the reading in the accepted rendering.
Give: 2.5 V
